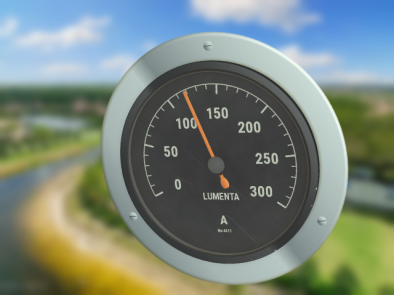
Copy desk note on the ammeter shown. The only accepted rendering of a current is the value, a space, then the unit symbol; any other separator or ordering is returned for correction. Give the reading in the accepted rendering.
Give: 120 A
